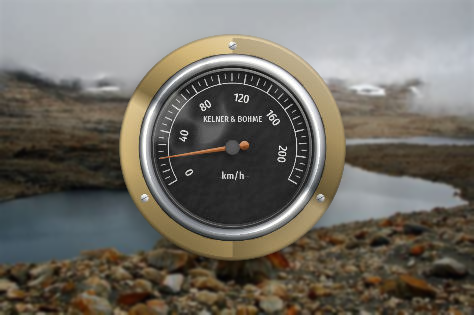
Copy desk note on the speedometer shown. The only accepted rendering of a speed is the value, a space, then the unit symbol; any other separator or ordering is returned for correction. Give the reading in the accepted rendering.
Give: 20 km/h
